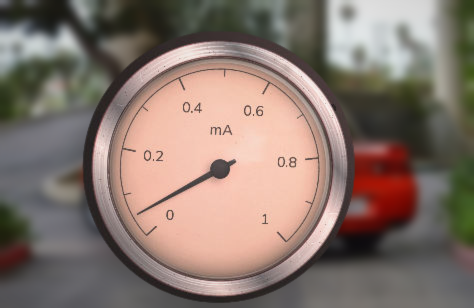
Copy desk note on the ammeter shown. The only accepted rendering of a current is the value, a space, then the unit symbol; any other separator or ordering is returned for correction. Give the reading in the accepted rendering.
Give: 0.05 mA
